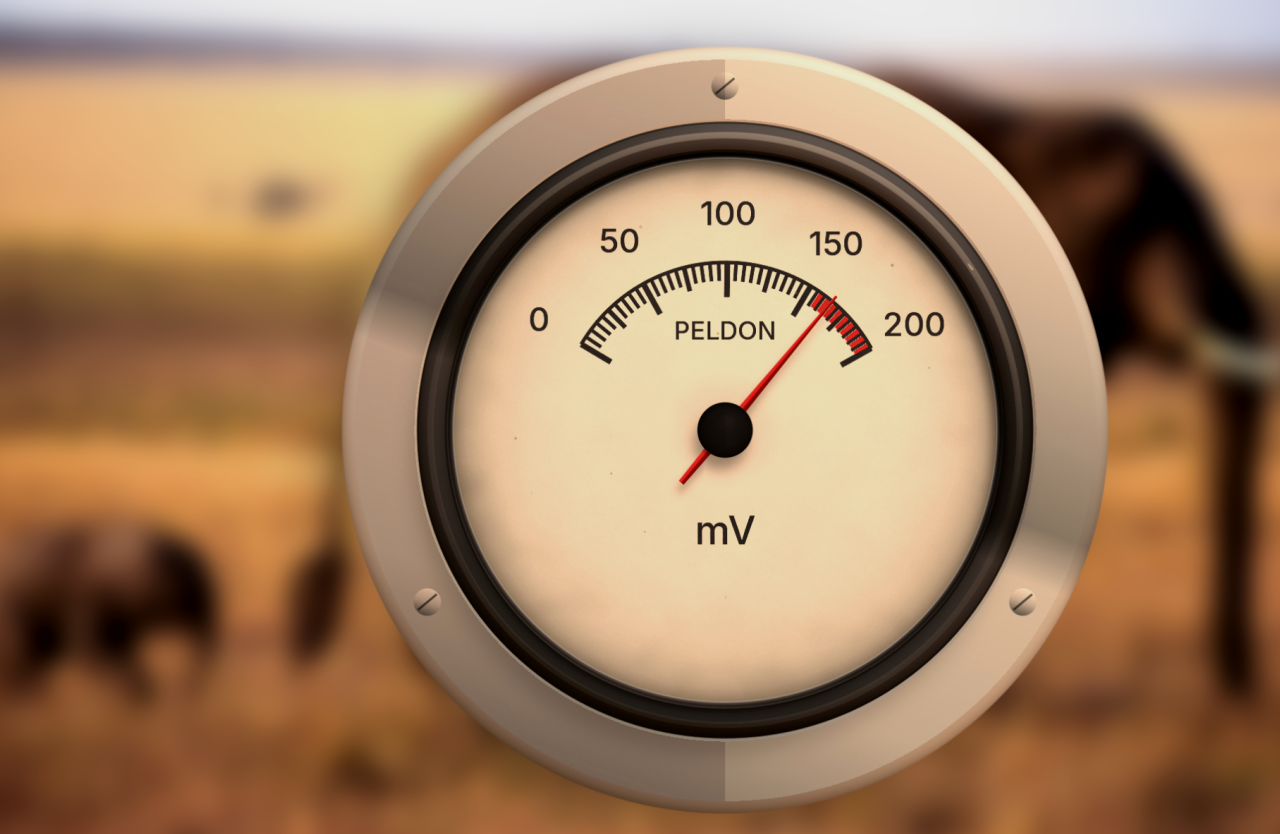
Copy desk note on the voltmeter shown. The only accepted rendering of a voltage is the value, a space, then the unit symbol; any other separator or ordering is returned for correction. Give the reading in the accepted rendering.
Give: 165 mV
